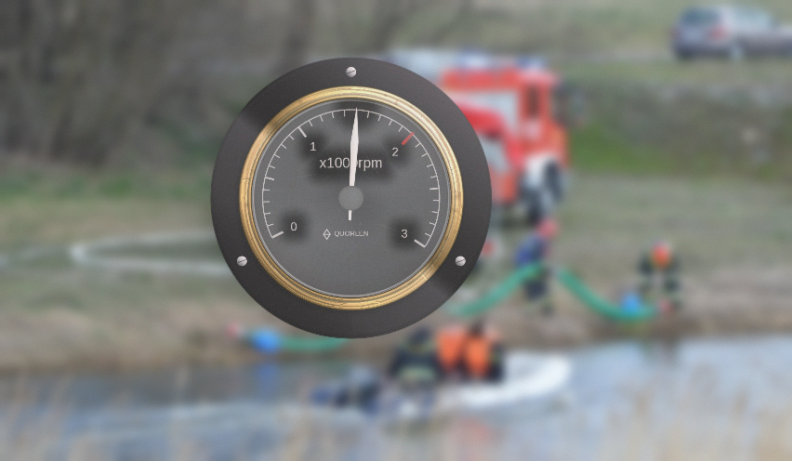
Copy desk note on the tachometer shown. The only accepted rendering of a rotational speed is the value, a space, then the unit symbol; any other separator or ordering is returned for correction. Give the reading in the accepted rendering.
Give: 1500 rpm
